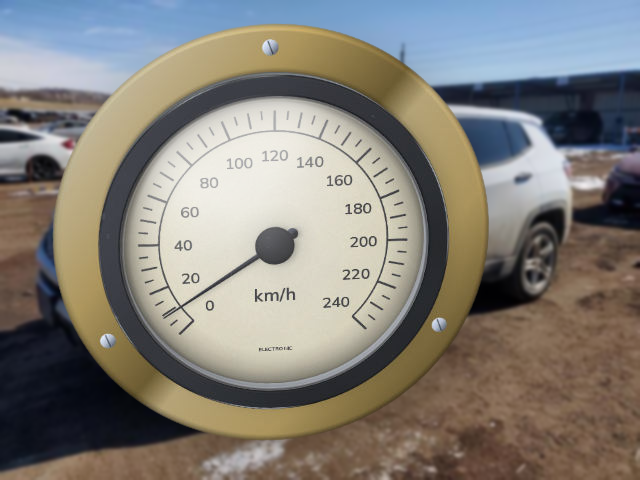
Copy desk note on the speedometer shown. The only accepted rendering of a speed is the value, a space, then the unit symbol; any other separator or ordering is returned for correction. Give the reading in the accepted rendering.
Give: 10 km/h
